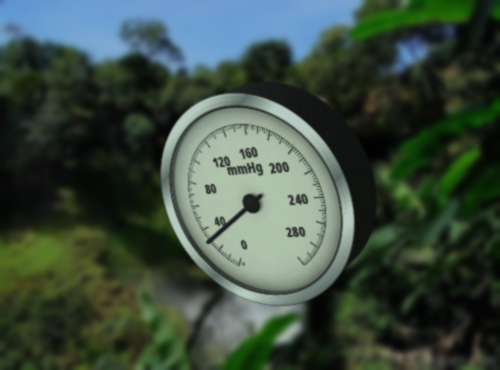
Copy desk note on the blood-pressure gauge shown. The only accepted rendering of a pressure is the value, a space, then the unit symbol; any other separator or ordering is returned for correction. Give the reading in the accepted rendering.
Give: 30 mmHg
